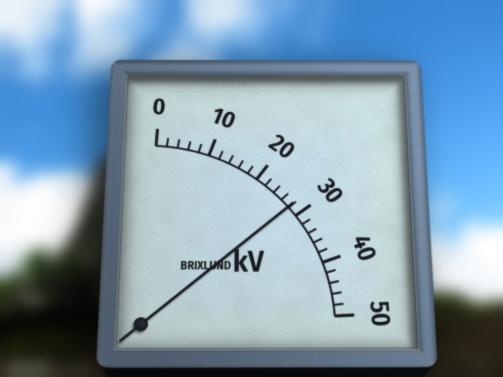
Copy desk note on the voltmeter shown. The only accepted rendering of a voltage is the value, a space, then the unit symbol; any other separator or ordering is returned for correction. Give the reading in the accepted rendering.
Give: 28 kV
